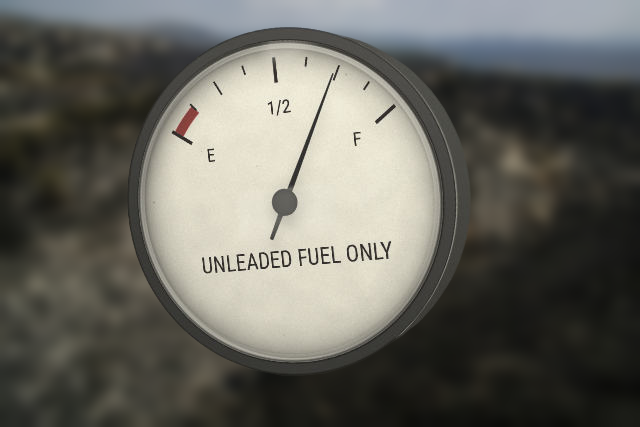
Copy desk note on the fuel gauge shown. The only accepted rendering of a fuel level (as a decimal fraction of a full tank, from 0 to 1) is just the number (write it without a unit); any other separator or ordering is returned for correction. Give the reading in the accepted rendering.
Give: 0.75
